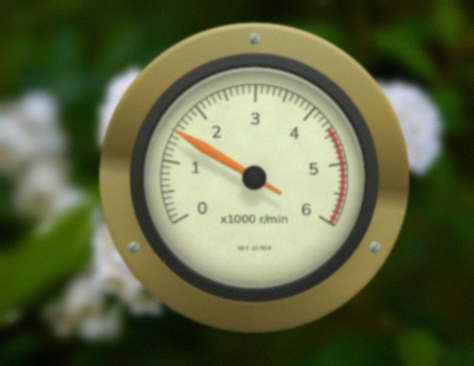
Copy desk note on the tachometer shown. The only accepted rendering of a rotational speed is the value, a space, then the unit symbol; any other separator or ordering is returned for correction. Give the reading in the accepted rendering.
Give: 1500 rpm
